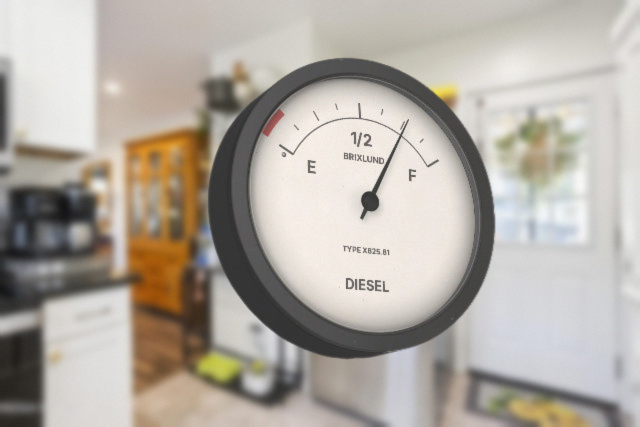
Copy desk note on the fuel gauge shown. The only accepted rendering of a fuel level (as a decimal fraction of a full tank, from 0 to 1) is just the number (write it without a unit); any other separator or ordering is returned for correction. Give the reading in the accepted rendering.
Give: 0.75
